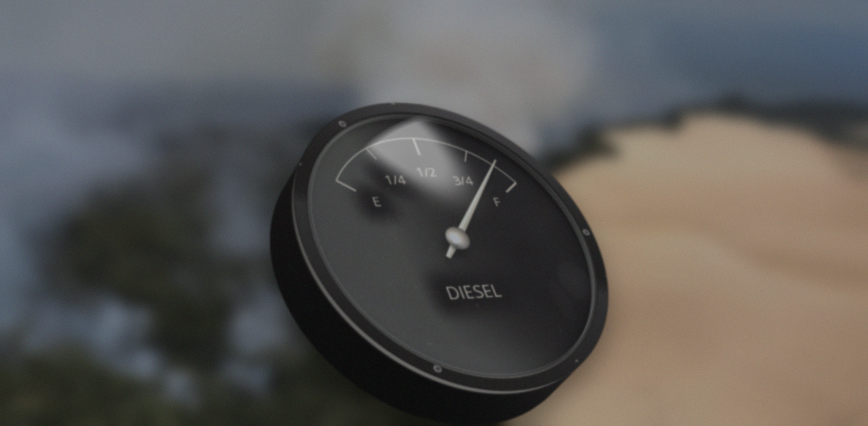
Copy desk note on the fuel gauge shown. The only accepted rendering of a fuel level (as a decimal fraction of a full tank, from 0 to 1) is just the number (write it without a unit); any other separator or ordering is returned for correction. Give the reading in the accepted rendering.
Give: 0.875
